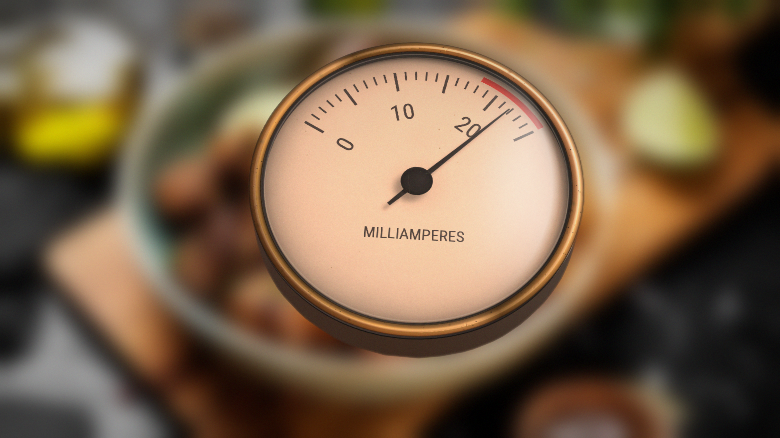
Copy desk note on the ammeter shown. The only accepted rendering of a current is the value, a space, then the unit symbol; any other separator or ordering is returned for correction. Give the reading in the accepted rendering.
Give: 22 mA
